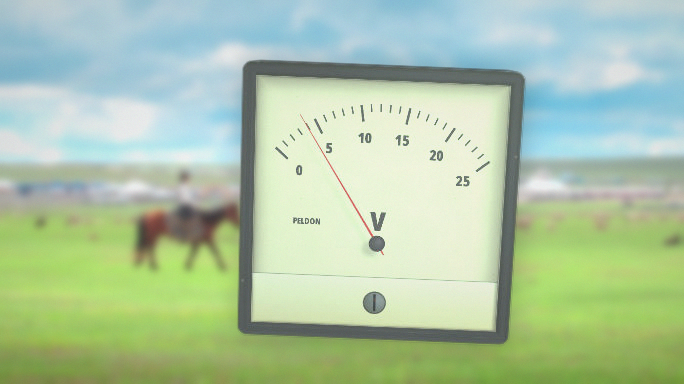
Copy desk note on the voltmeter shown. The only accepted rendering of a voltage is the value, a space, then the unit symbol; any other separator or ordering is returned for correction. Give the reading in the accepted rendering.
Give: 4 V
